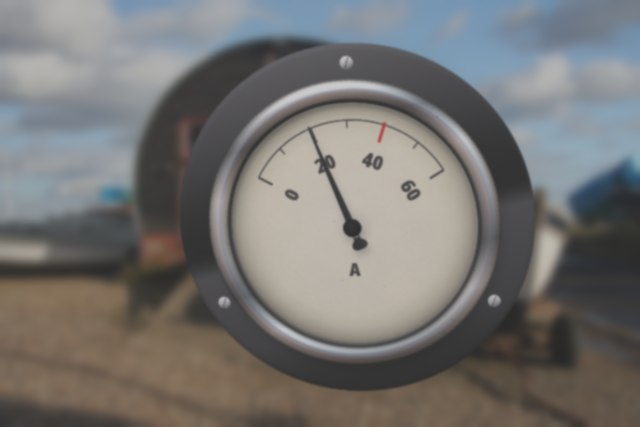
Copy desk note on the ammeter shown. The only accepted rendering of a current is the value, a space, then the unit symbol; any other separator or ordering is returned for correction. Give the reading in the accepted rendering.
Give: 20 A
